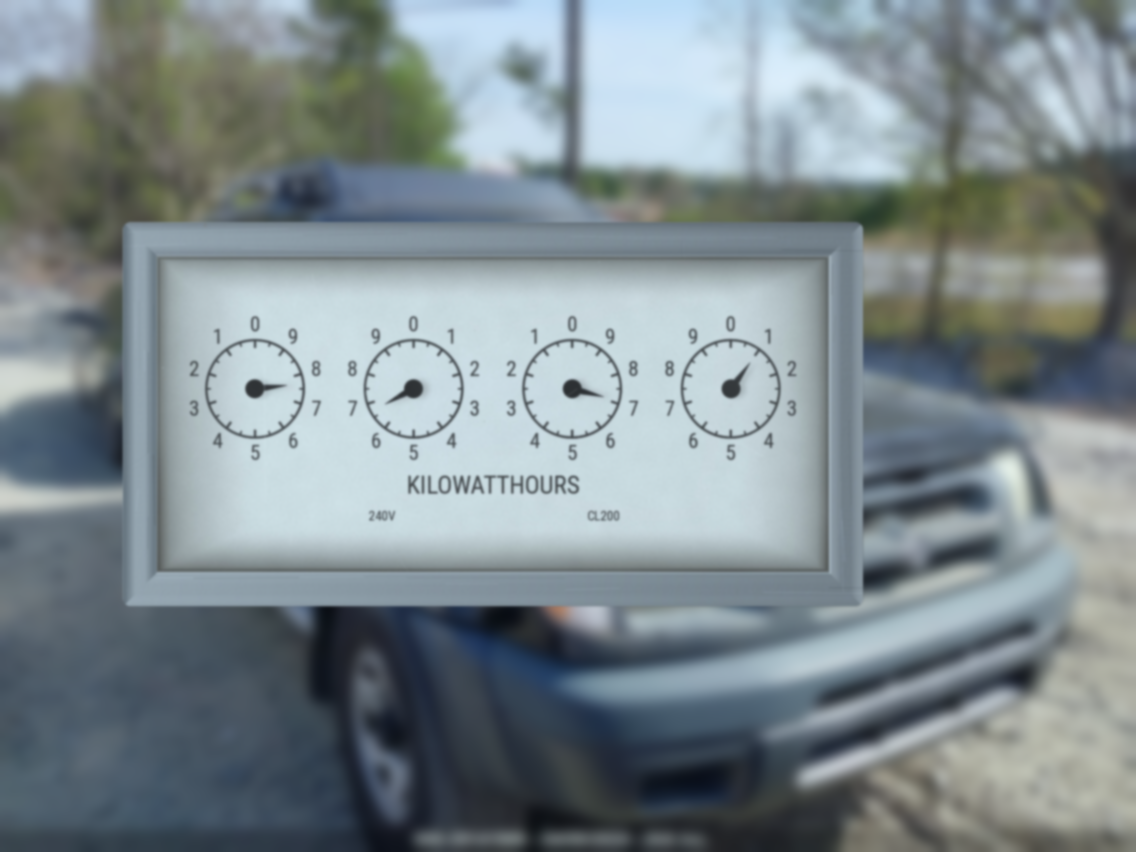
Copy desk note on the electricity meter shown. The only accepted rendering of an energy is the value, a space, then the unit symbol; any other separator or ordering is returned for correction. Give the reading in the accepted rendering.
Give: 7671 kWh
